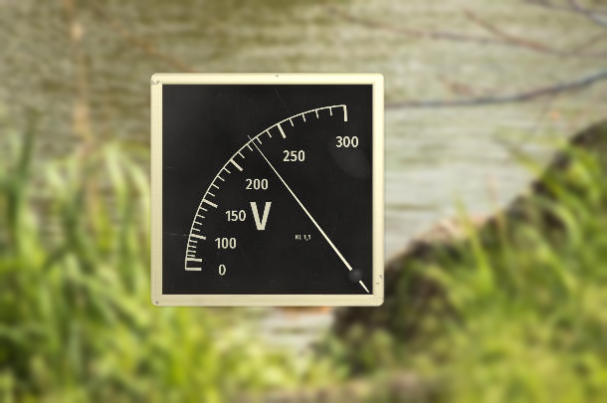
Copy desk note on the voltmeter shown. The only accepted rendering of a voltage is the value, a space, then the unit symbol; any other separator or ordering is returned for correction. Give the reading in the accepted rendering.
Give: 225 V
